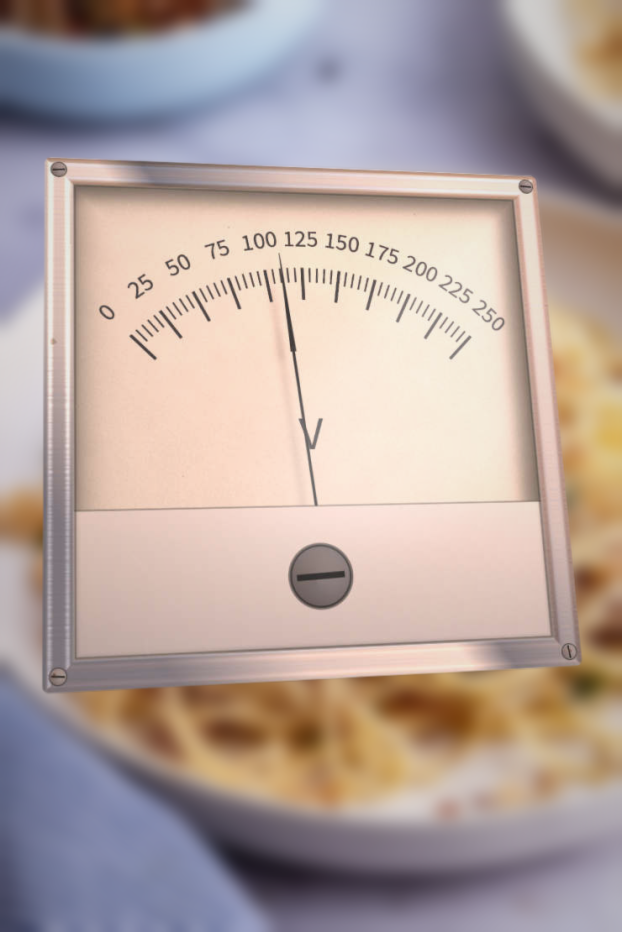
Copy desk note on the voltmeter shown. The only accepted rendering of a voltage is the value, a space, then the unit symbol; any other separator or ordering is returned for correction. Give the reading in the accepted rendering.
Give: 110 V
